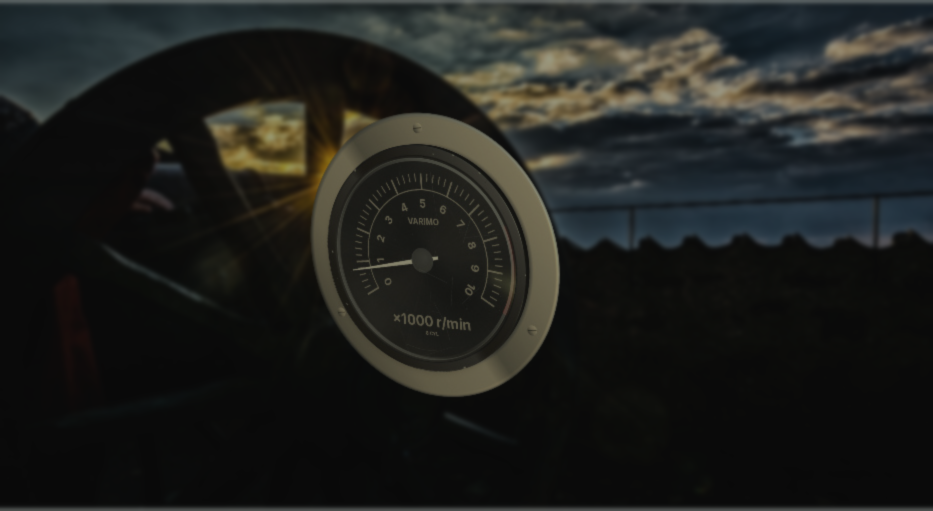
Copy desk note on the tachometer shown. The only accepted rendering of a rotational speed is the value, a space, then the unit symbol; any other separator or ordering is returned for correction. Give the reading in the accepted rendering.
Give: 800 rpm
